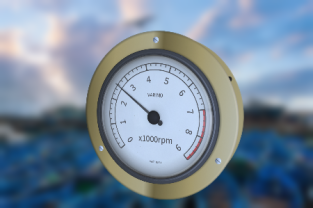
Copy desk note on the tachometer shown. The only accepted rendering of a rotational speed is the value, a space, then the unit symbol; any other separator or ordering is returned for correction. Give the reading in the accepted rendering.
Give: 2600 rpm
